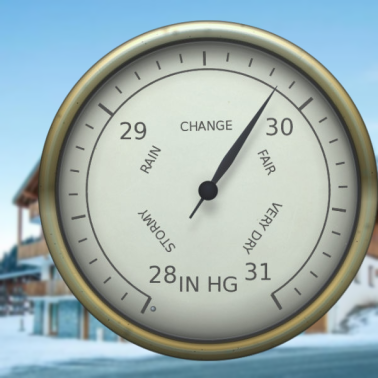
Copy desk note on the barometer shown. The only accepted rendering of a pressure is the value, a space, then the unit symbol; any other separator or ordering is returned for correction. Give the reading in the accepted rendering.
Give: 29.85 inHg
